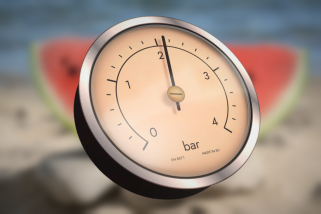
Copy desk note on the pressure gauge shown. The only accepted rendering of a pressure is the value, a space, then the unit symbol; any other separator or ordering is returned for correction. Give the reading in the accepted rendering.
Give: 2.1 bar
